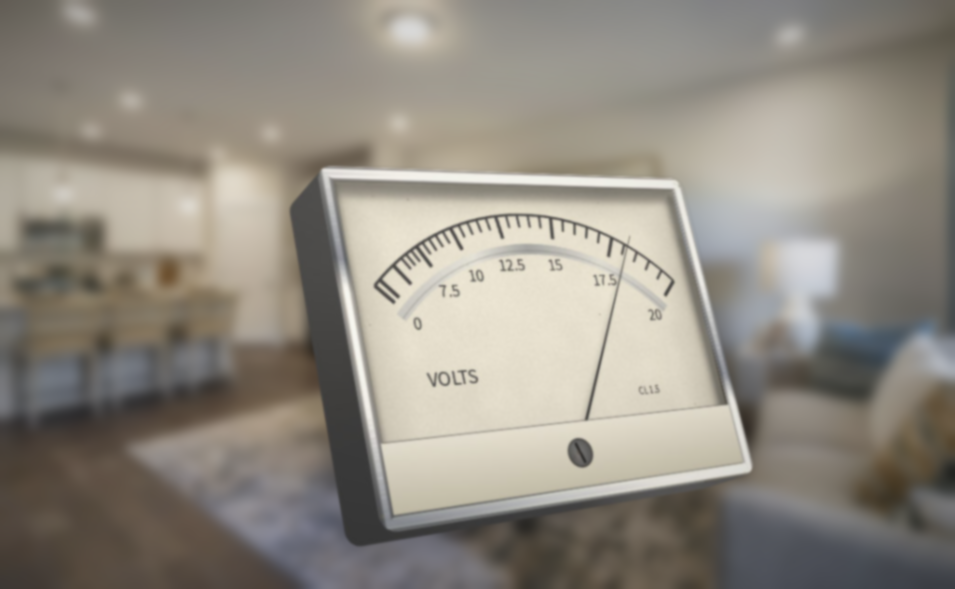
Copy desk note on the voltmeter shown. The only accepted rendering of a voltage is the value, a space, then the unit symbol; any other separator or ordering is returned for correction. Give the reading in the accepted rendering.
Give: 18 V
